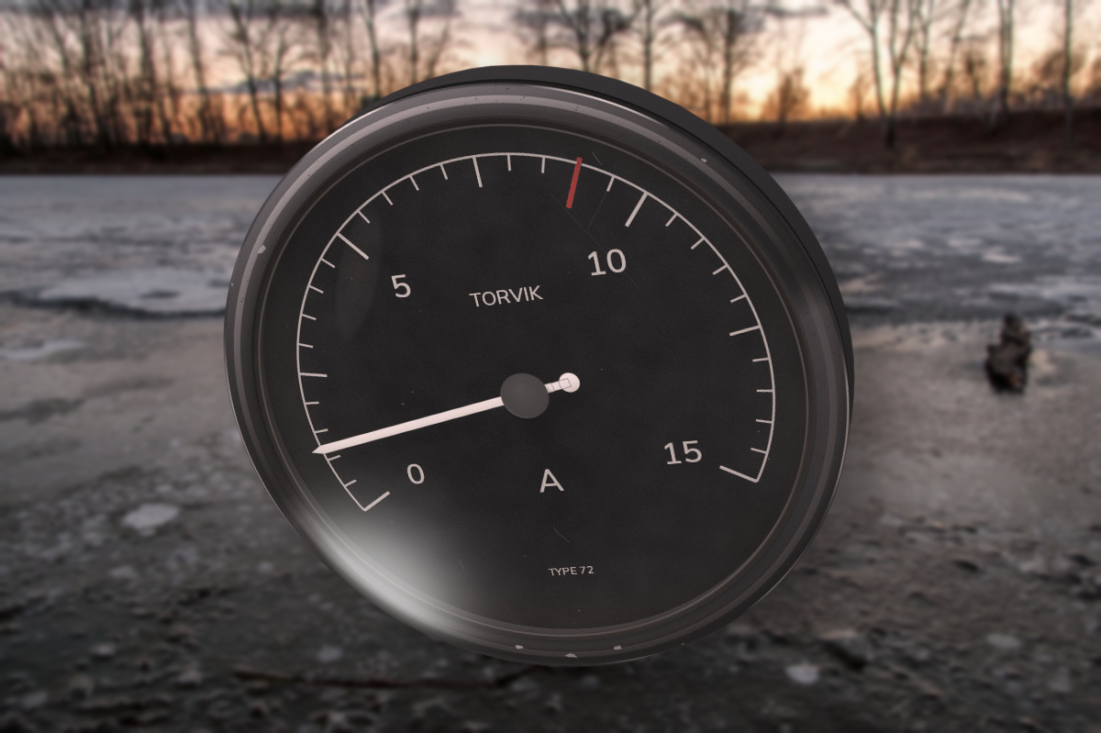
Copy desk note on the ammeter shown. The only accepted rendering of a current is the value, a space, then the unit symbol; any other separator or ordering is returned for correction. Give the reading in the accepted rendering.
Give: 1.25 A
